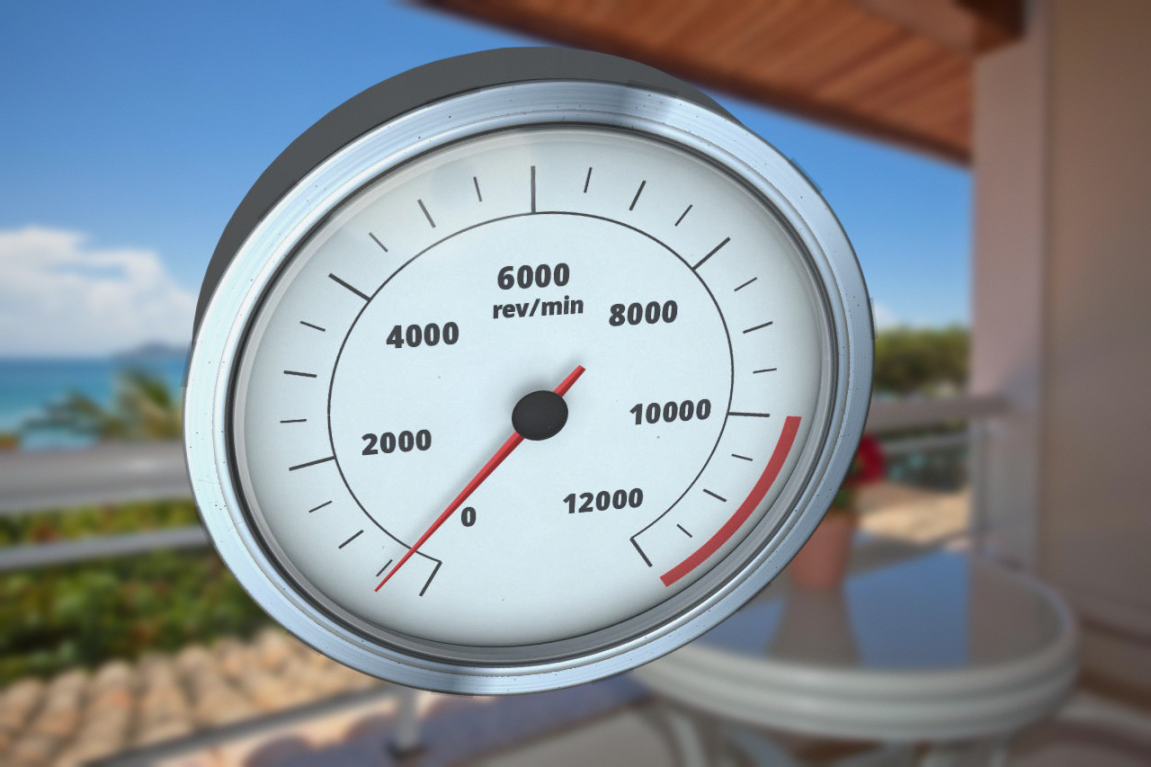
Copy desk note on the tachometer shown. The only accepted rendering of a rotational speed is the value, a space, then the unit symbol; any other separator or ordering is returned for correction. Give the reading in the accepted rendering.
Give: 500 rpm
